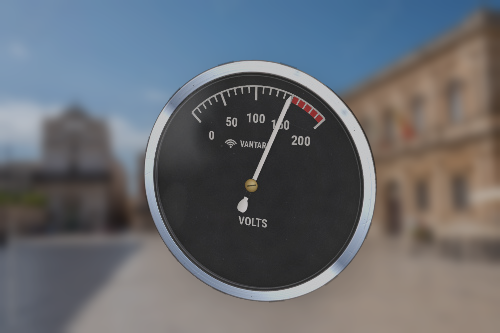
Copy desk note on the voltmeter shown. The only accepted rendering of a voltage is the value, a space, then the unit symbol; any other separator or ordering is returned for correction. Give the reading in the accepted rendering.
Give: 150 V
